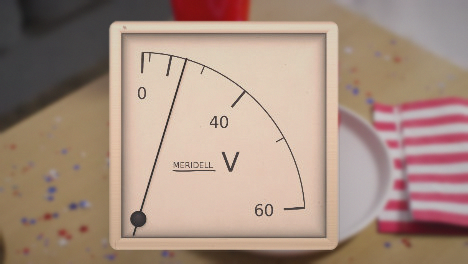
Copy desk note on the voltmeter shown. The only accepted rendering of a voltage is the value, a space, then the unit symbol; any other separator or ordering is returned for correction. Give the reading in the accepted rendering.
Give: 25 V
